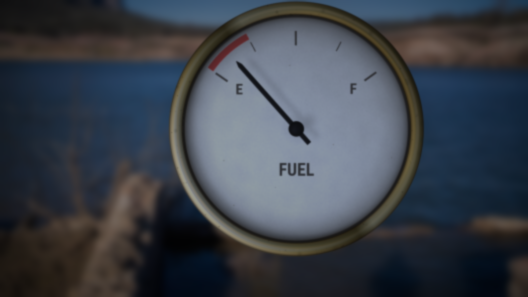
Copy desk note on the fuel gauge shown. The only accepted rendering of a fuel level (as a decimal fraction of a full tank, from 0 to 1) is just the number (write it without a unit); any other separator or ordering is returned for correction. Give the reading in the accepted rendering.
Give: 0.125
